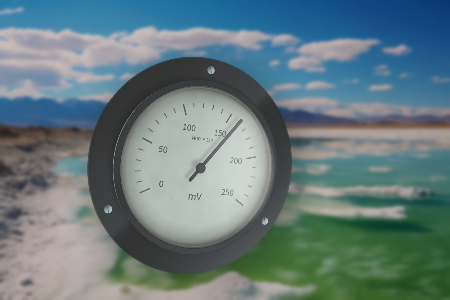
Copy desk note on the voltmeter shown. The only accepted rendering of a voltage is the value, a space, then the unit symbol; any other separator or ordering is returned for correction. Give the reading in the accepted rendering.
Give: 160 mV
